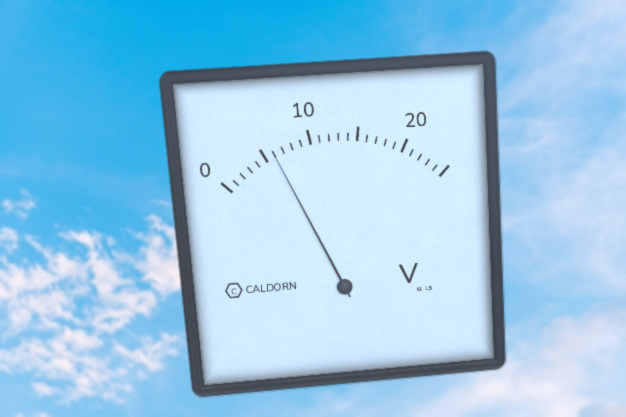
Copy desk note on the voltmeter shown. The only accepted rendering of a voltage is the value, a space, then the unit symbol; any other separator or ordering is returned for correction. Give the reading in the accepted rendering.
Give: 6 V
